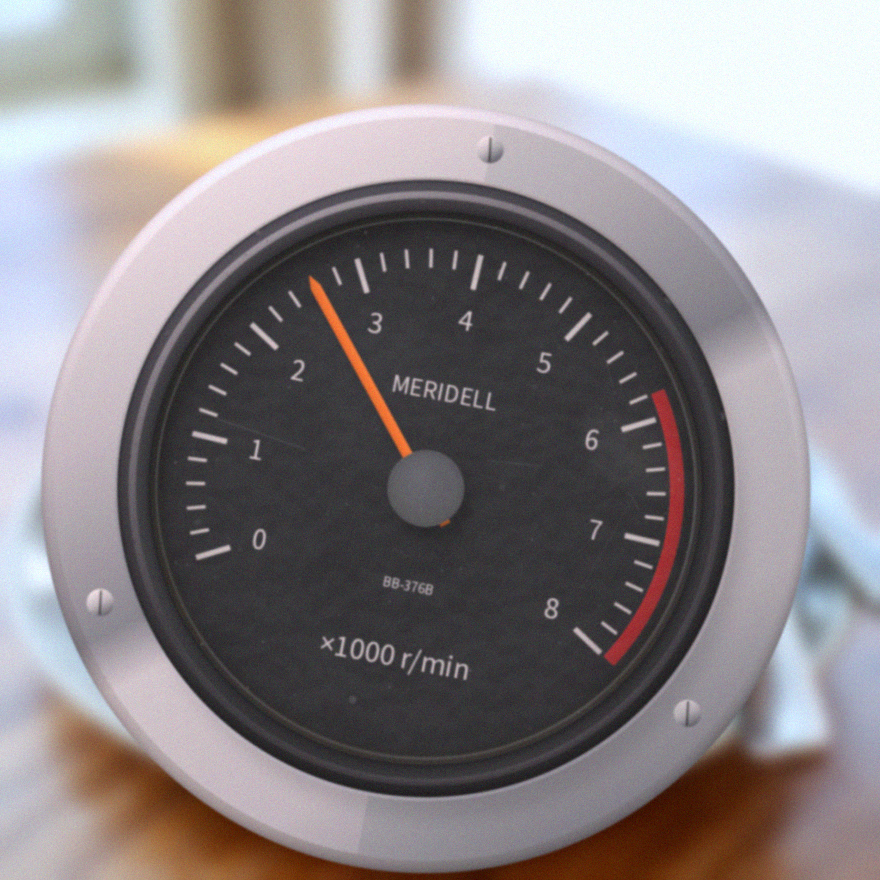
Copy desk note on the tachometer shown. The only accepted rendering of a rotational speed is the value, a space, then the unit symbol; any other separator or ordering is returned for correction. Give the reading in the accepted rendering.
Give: 2600 rpm
